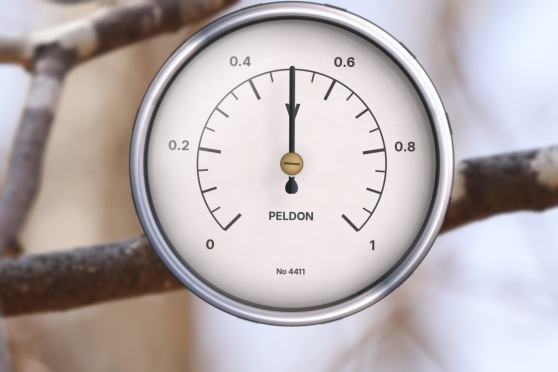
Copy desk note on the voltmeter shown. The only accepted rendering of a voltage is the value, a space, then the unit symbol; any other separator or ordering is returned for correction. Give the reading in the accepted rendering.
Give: 0.5 V
